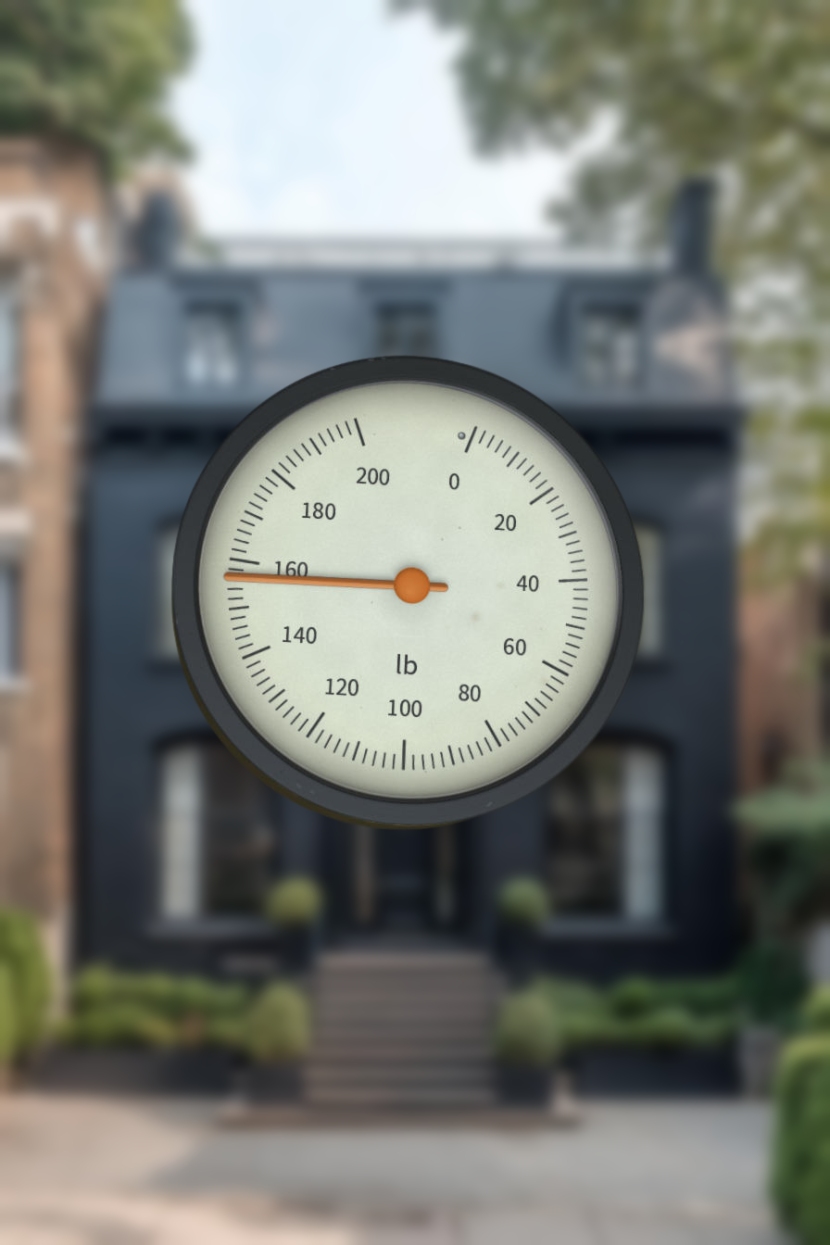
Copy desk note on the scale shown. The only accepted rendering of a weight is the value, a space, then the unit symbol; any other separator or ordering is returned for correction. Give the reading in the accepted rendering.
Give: 156 lb
